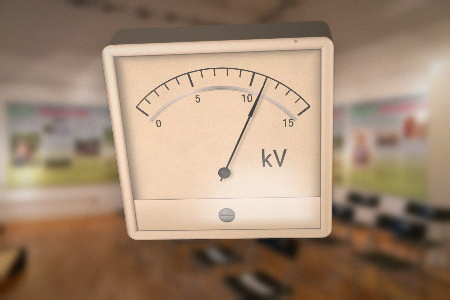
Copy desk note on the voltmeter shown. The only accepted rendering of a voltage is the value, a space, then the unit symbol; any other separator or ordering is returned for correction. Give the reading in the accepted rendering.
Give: 11 kV
